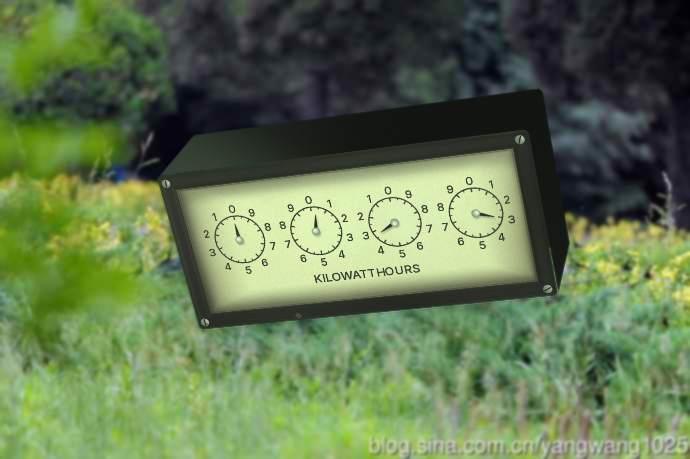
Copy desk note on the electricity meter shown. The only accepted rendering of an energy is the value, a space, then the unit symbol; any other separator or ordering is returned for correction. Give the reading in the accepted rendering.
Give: 33 kWh
